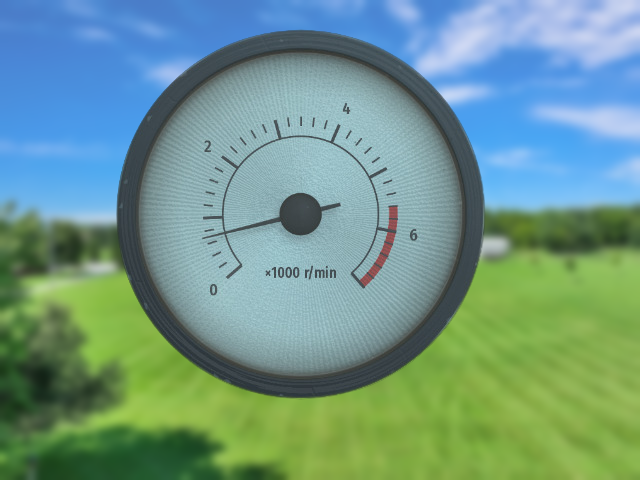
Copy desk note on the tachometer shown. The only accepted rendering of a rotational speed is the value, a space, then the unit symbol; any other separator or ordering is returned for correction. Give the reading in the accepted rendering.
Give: 700 rpm
